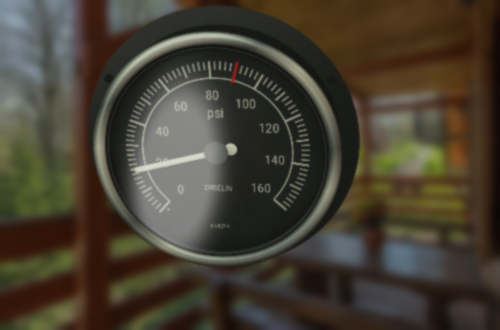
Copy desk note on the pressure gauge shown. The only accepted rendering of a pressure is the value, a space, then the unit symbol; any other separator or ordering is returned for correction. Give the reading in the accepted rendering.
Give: 20 psi
